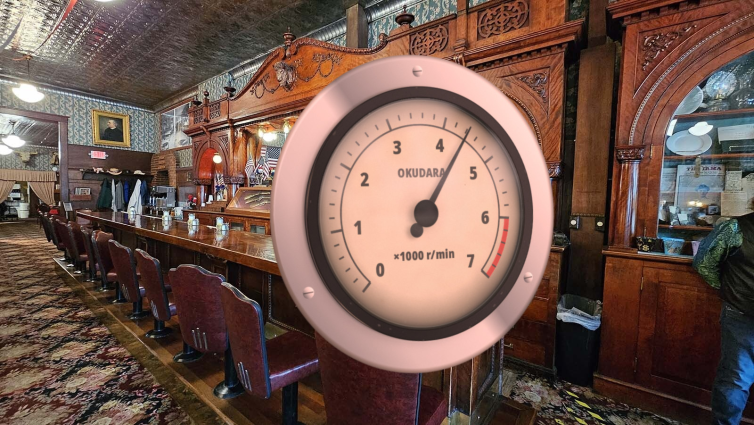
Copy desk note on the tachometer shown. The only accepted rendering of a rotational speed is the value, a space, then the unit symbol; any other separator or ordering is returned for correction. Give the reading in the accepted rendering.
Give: 4400 rpm
